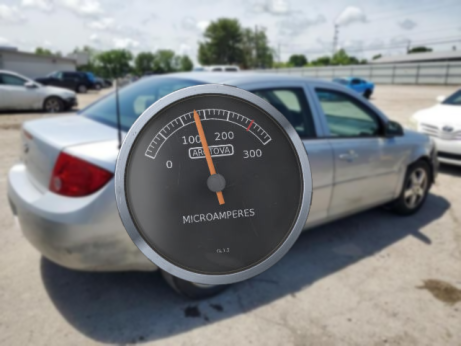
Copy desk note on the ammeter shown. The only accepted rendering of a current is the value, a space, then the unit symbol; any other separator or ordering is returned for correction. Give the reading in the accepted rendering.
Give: 130 µA
